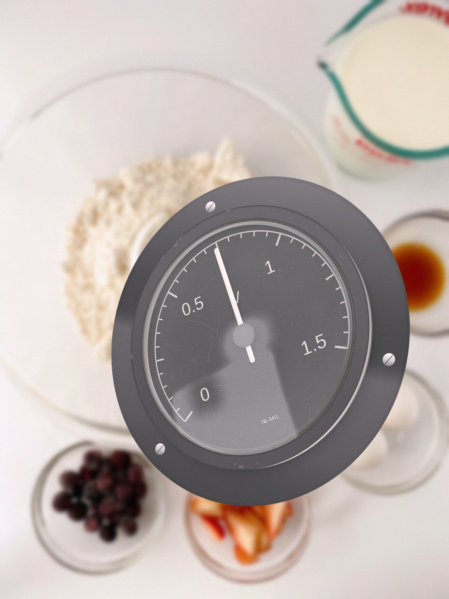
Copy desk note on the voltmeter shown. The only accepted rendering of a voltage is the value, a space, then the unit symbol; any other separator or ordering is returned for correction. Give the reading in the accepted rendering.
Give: 0.75 V
